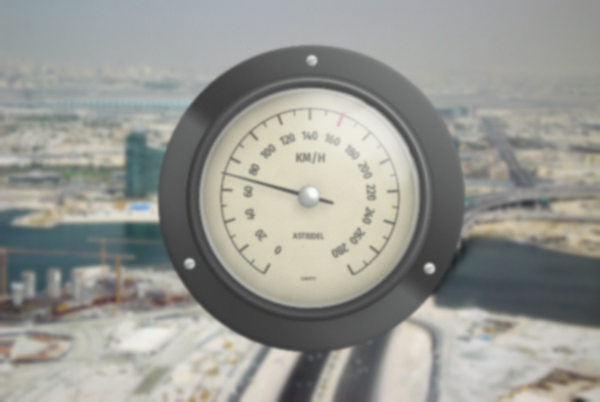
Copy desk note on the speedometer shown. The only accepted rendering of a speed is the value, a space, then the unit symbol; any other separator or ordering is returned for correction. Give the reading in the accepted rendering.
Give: 70 km/h
